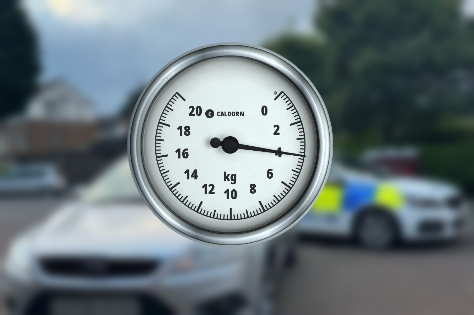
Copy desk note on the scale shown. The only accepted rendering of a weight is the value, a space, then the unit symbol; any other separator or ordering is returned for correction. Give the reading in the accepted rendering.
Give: 4 kg
